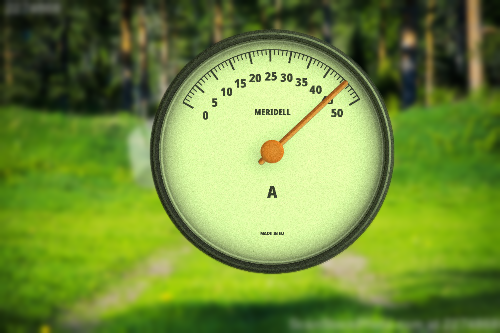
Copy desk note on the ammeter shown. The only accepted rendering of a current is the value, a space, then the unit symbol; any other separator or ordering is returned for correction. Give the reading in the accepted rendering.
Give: 45 A
